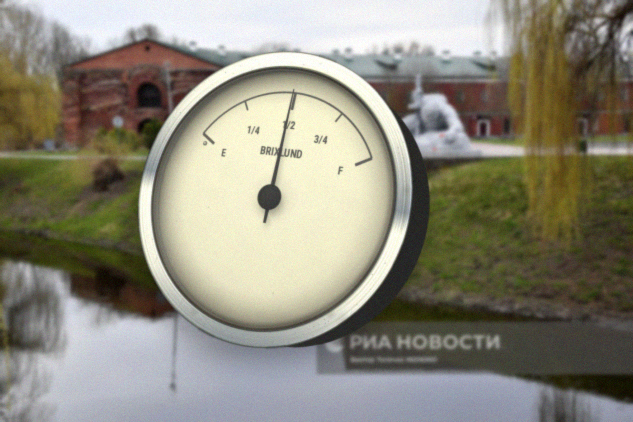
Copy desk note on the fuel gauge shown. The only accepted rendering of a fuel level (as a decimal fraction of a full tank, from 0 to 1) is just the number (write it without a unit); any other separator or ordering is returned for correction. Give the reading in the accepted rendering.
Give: 0.5
